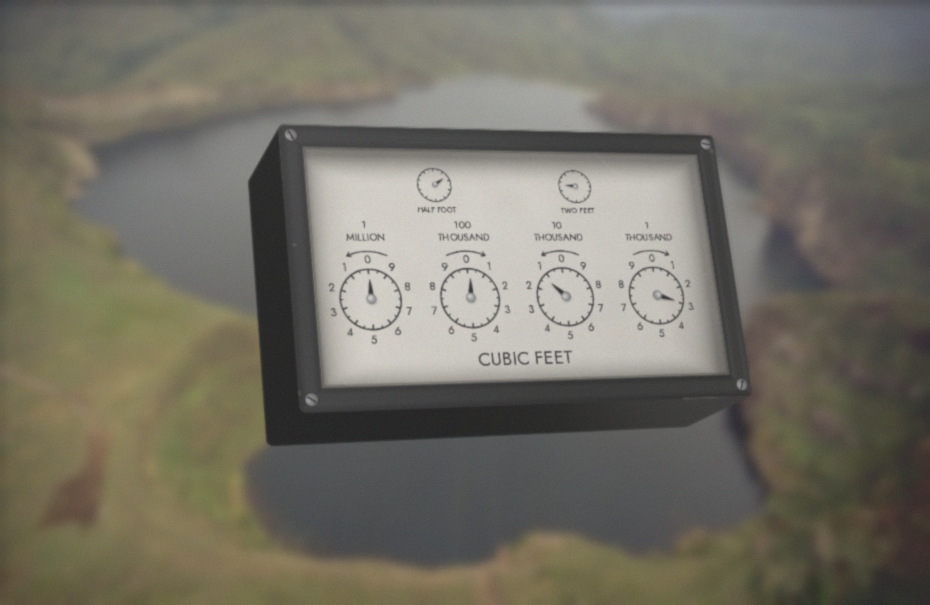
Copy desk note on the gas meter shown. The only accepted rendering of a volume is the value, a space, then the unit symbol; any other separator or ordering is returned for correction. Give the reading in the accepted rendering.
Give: 1300 ft³
